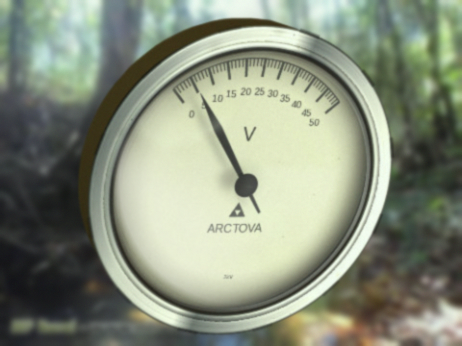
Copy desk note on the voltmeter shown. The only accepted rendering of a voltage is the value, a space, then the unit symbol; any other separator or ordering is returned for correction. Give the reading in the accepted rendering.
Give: 5 V
